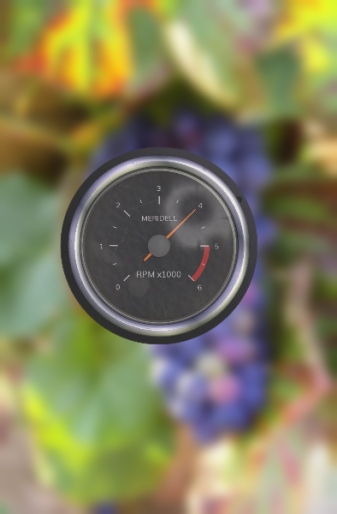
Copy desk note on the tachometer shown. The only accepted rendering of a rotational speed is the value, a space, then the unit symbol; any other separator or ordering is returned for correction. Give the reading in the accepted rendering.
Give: 4000 rpm
